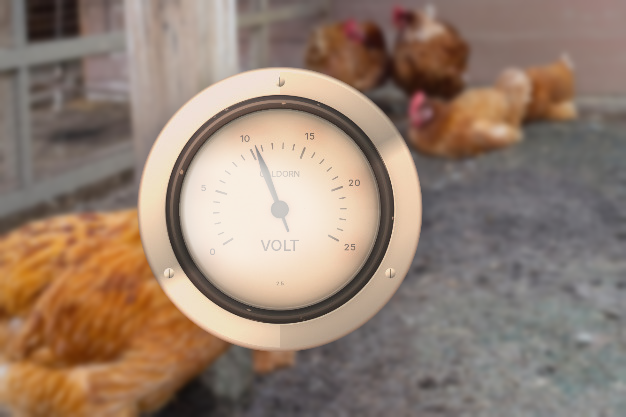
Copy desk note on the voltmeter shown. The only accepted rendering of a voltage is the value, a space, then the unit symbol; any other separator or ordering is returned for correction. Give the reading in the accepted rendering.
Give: 10.5 V
